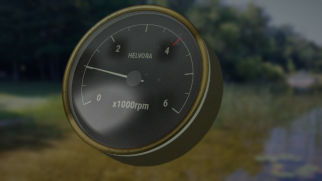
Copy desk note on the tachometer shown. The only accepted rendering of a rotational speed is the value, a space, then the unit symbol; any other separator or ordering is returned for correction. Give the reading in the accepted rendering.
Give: 1000 rpm
